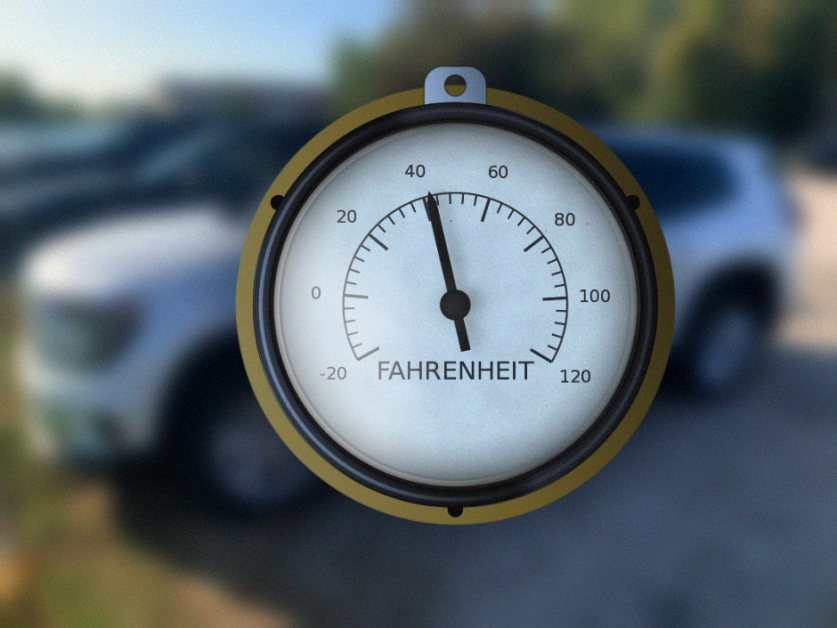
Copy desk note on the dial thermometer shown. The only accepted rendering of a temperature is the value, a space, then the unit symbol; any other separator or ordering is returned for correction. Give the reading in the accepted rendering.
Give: 42 °F
